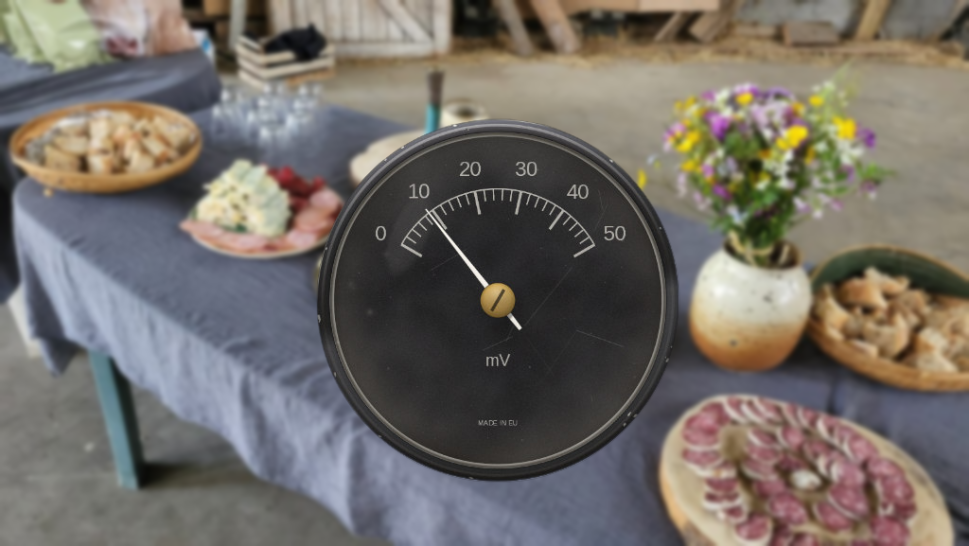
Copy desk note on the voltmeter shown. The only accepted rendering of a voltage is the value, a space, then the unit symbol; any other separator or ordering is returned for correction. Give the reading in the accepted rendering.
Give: 9 mV
